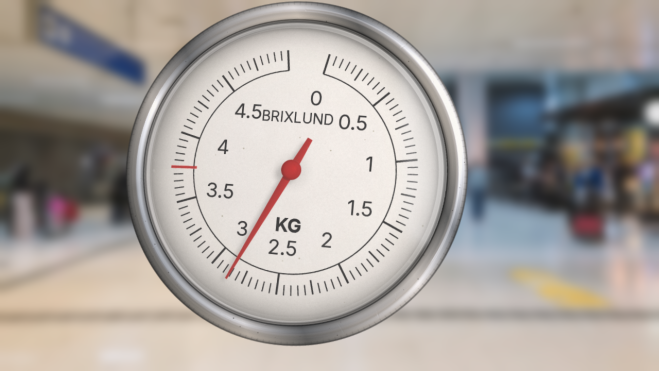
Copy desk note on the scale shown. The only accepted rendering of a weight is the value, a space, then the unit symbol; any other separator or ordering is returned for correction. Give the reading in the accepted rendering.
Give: 2.85 kg
